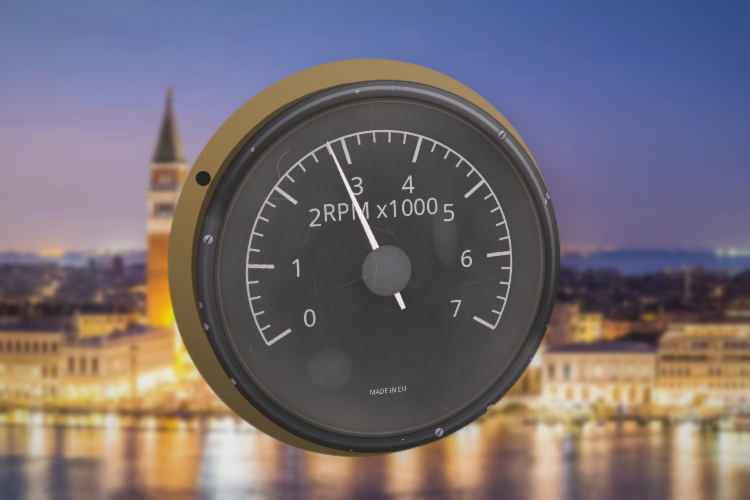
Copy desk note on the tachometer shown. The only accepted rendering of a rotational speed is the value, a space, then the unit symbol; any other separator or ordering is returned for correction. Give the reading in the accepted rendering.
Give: 2800 rpm
